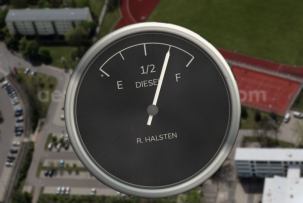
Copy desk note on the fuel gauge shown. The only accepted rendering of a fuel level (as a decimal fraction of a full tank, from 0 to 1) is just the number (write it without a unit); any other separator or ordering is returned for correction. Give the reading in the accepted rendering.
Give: 0.75
